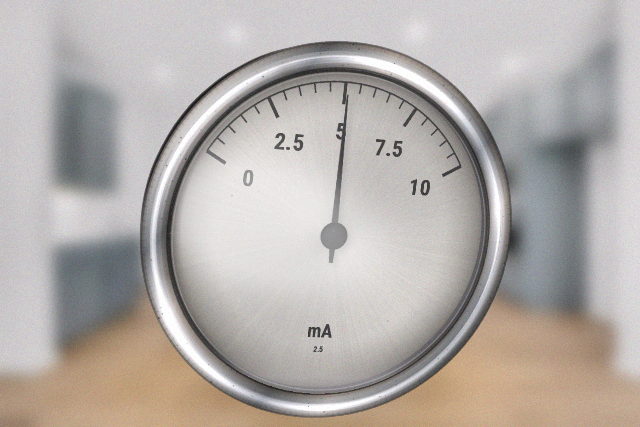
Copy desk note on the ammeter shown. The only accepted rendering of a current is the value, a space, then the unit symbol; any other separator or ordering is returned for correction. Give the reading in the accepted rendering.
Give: 5 mA
